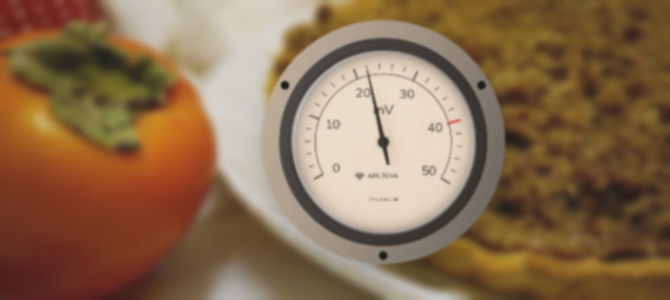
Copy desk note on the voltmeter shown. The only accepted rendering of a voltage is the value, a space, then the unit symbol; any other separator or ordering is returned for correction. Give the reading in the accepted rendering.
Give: 22 mV
